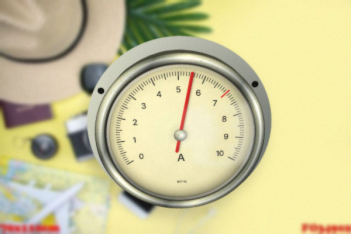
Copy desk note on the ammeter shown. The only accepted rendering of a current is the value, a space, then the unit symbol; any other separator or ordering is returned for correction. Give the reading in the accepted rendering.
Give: 5.5 A
